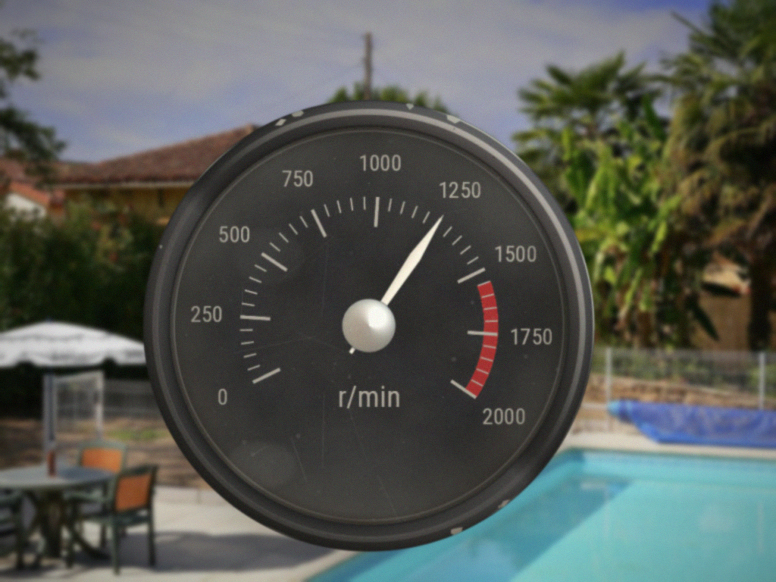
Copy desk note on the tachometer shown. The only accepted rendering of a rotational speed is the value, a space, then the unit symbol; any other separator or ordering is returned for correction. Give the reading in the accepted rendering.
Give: 1250 rpm
